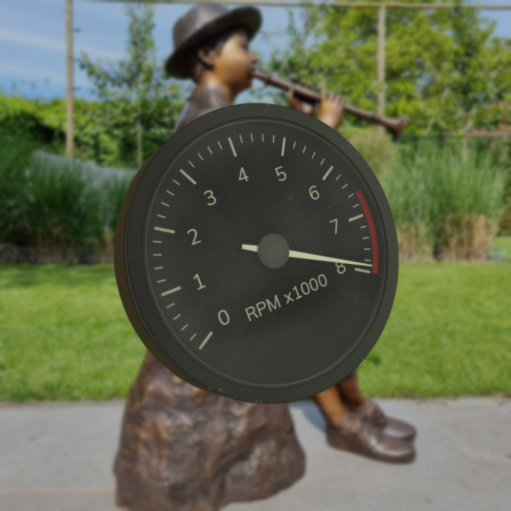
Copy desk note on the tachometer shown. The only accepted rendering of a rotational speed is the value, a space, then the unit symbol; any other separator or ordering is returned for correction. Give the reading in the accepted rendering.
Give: 7900 rpm
